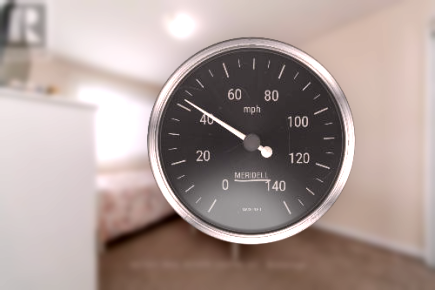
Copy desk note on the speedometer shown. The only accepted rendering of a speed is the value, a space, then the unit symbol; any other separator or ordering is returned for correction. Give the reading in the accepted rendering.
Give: 42.5 mph
